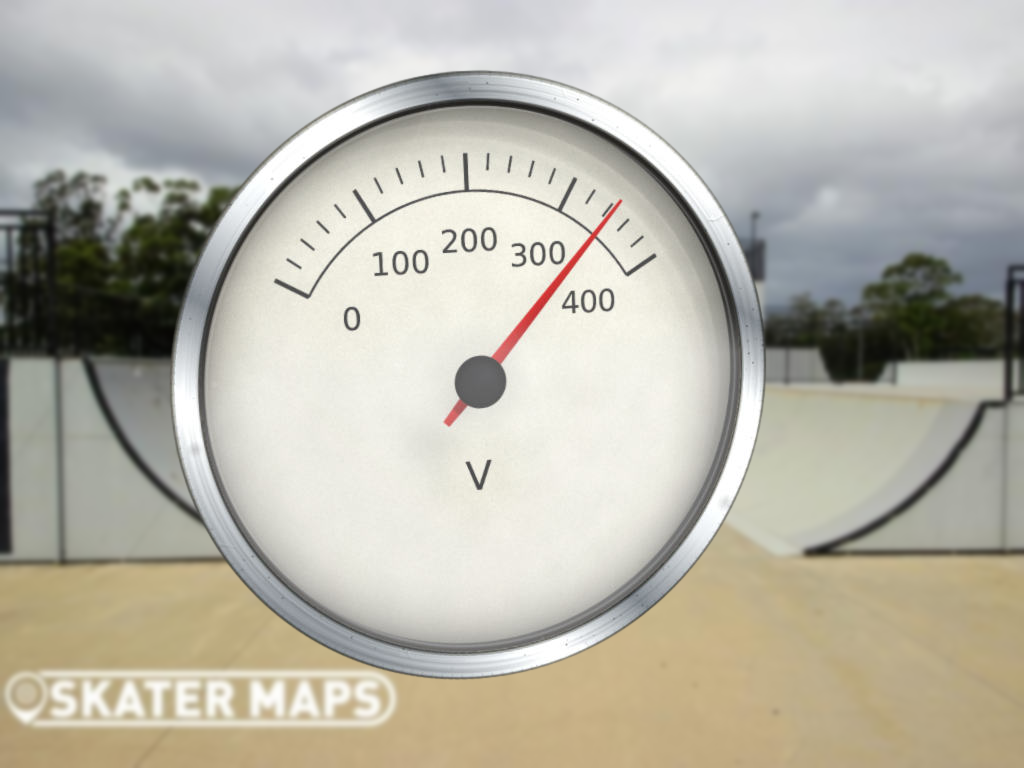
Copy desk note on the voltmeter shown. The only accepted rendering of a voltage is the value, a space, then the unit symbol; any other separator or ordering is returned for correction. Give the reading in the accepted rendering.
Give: 340 V
